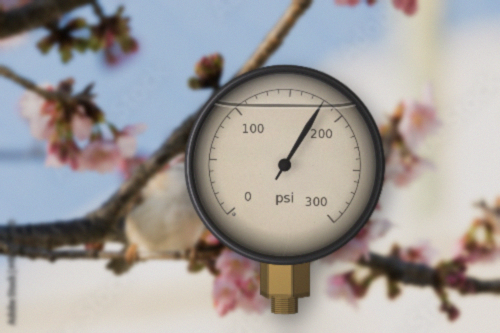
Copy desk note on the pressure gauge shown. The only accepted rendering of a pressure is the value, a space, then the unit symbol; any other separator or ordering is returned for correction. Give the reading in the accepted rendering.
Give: 180 psi
